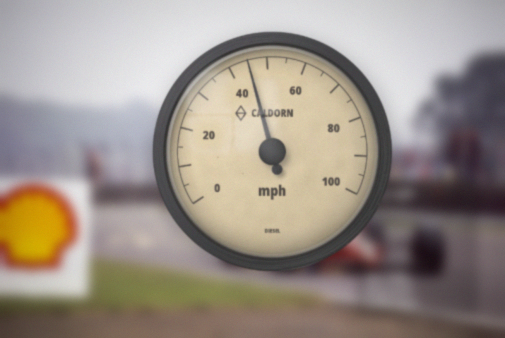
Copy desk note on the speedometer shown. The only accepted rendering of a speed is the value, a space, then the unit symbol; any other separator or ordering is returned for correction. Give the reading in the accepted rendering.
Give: 45 mph
